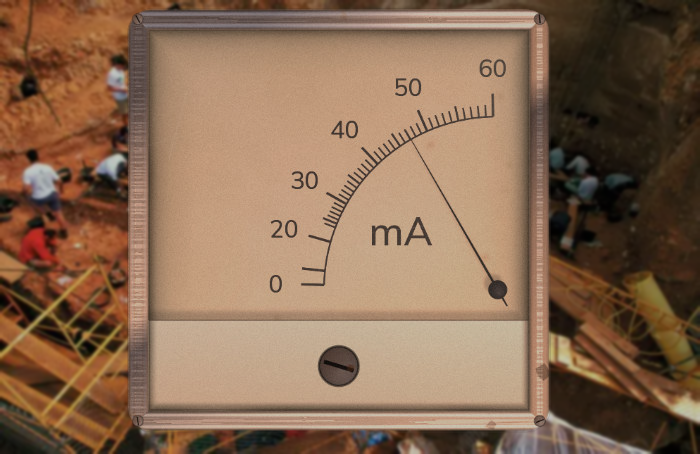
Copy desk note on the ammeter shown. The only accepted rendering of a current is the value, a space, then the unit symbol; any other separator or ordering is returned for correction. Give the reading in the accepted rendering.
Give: 47 mA
